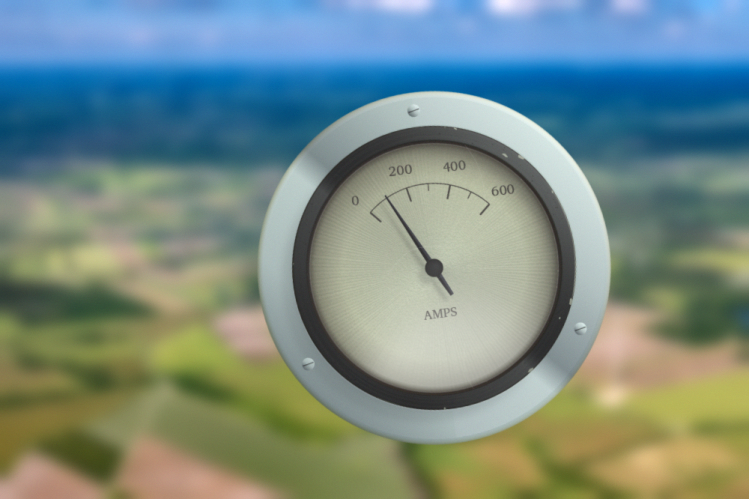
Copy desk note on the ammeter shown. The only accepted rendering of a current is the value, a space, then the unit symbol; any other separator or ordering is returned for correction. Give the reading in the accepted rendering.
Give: 100 A
